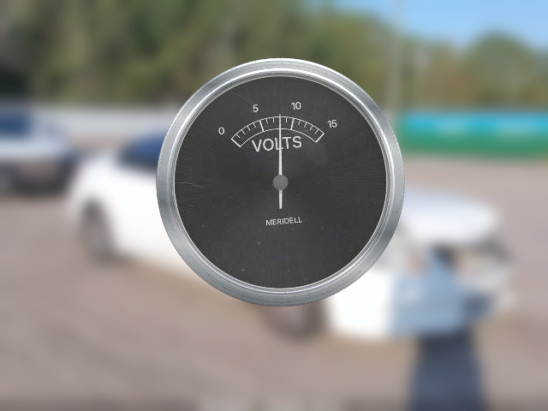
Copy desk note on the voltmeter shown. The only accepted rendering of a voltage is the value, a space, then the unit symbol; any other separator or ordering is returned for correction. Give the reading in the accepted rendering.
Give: 8 V
